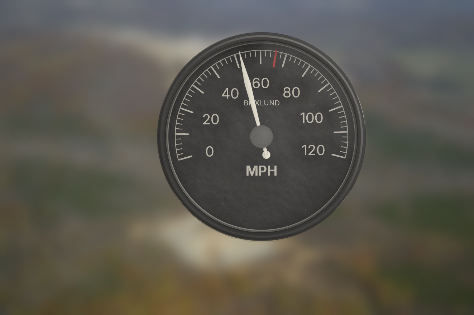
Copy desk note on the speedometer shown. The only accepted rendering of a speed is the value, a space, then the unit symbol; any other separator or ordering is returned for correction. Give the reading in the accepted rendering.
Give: 52 mph
